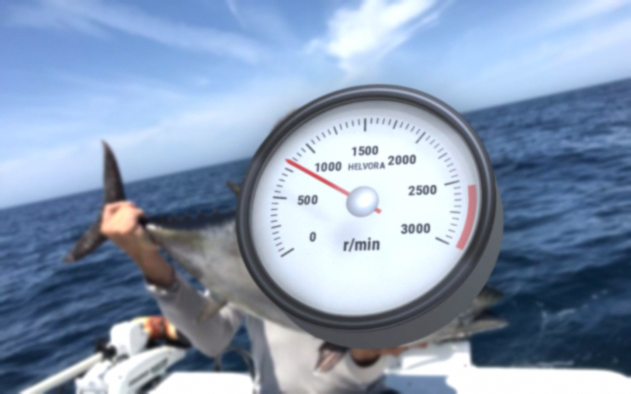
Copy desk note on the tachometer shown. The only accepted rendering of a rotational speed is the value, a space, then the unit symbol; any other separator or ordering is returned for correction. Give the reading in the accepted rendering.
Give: 800 rpm
